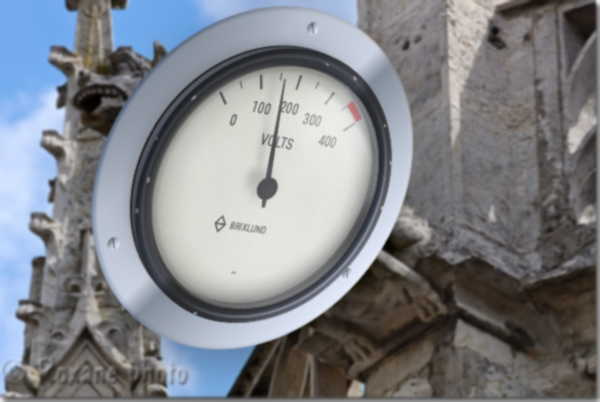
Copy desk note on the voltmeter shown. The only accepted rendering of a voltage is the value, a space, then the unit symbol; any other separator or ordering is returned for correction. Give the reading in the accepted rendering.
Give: 150 V
